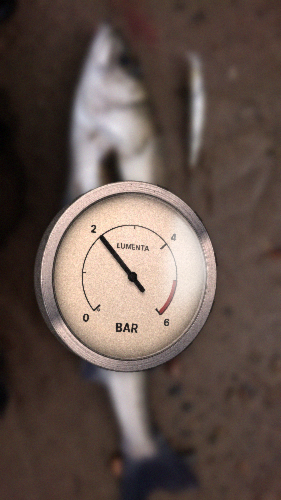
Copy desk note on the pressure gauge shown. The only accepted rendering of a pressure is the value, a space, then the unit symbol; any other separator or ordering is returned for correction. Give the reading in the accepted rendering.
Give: 2 bar
